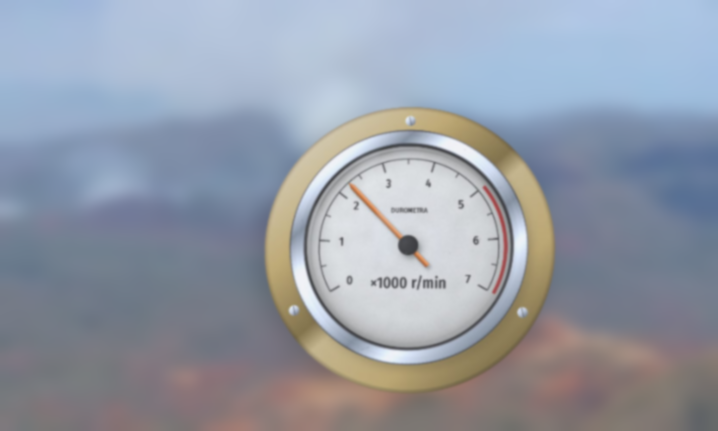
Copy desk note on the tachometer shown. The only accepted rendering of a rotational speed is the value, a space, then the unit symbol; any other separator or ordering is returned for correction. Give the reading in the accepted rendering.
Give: 2250 rpm
